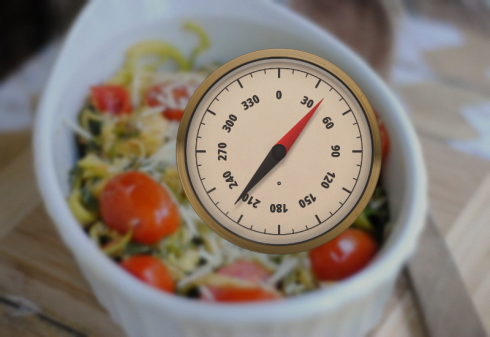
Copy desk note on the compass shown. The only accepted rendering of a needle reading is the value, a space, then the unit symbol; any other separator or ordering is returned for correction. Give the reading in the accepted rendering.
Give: 40 °
